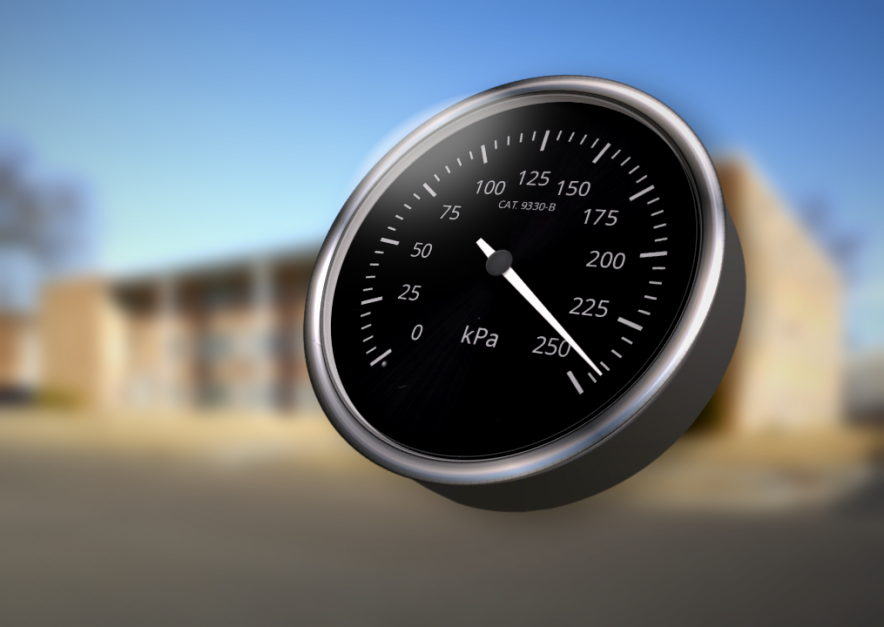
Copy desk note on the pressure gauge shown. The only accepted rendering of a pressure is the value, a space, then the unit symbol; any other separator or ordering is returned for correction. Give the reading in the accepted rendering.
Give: 242.5 kPa
